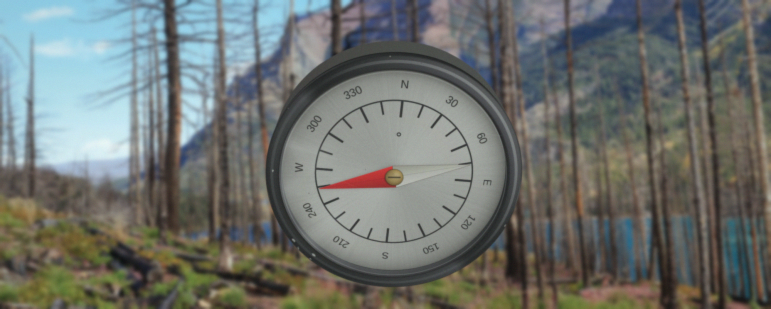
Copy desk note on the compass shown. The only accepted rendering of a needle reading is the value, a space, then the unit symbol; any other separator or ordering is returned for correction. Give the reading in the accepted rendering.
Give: 255 °
